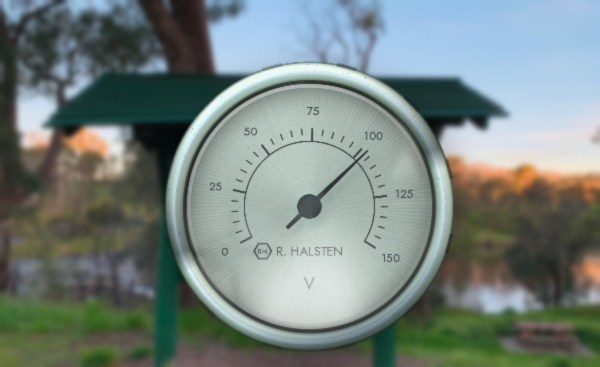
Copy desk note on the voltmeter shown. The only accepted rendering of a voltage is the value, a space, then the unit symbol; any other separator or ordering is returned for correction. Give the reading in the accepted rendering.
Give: 102.5 V
